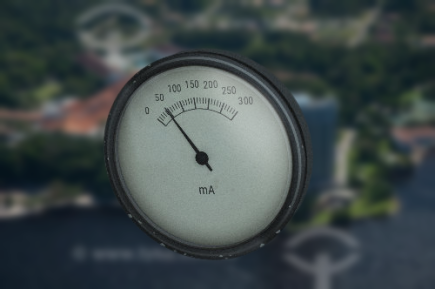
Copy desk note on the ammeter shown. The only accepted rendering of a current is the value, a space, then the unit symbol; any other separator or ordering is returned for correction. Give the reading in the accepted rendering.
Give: 50 mA
